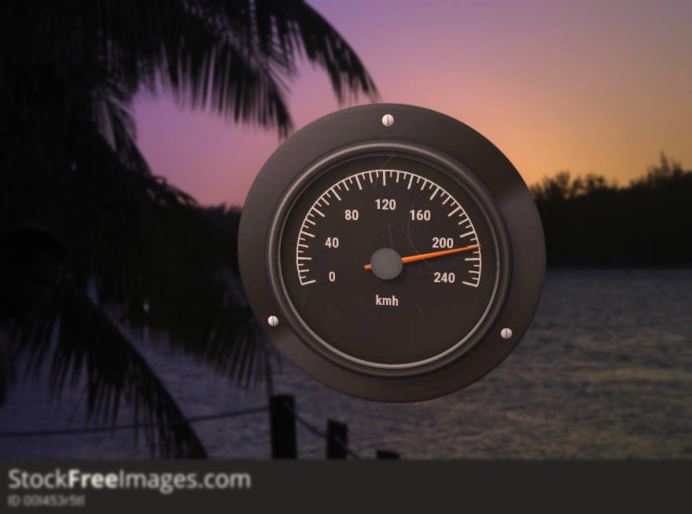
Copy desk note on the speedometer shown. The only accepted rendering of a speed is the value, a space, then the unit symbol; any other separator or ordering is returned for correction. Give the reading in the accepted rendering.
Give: 210 km/h
